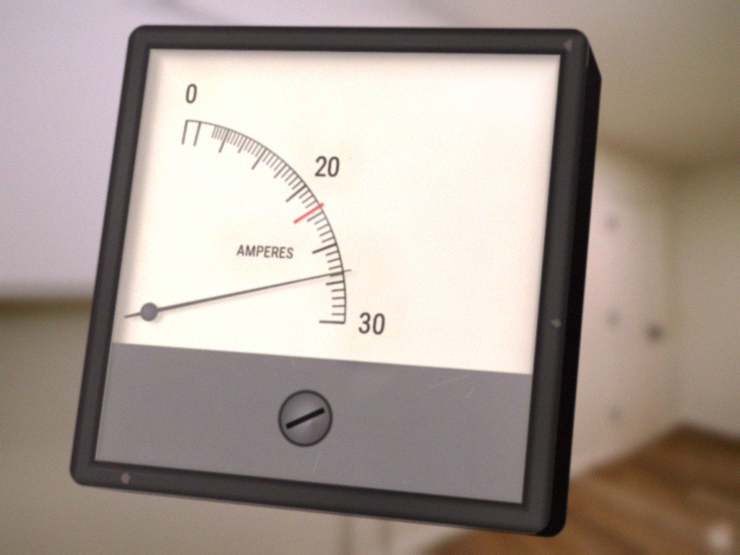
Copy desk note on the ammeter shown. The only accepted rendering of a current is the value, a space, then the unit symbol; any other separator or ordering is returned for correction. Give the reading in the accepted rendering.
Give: 27 A
